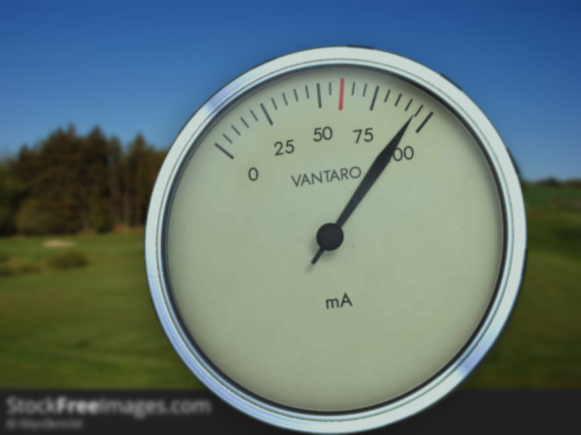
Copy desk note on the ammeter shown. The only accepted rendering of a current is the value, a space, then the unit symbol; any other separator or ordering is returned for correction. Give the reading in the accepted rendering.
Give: 95 mA
